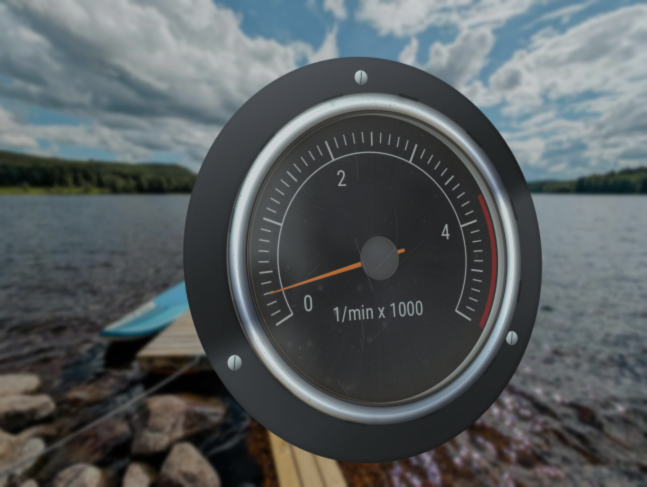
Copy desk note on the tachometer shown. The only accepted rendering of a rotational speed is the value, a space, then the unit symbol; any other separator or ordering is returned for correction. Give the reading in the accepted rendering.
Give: 300 rpm
